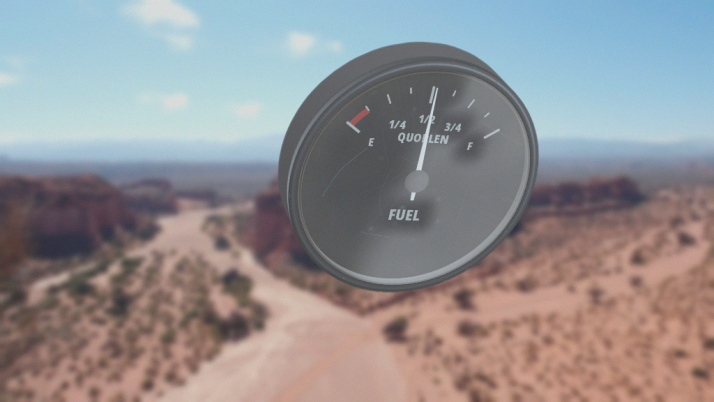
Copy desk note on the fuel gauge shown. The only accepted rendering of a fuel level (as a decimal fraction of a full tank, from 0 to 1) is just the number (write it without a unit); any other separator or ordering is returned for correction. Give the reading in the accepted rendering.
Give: 0.5
